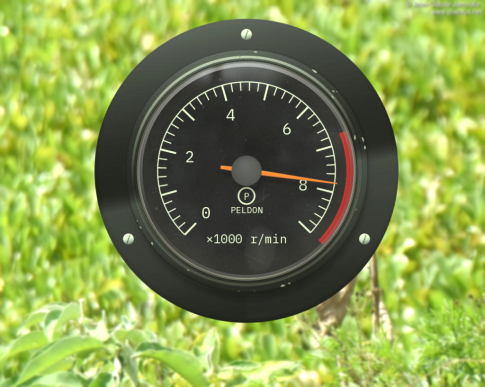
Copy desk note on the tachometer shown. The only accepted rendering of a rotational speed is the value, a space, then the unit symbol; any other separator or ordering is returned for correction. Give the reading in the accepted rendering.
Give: 7800 rpm
